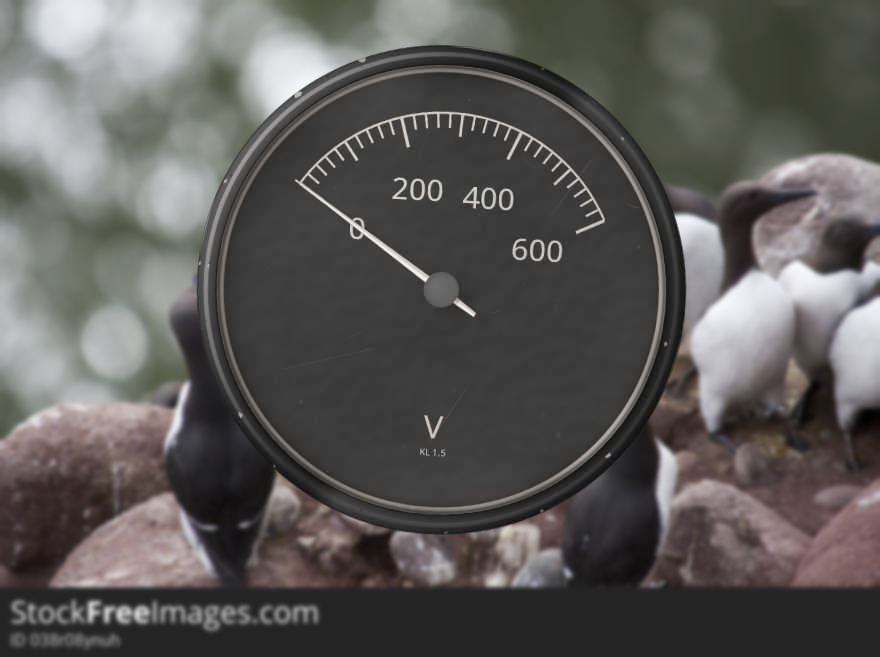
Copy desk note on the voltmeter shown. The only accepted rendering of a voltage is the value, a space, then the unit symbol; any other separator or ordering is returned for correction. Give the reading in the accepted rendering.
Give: 0 V
